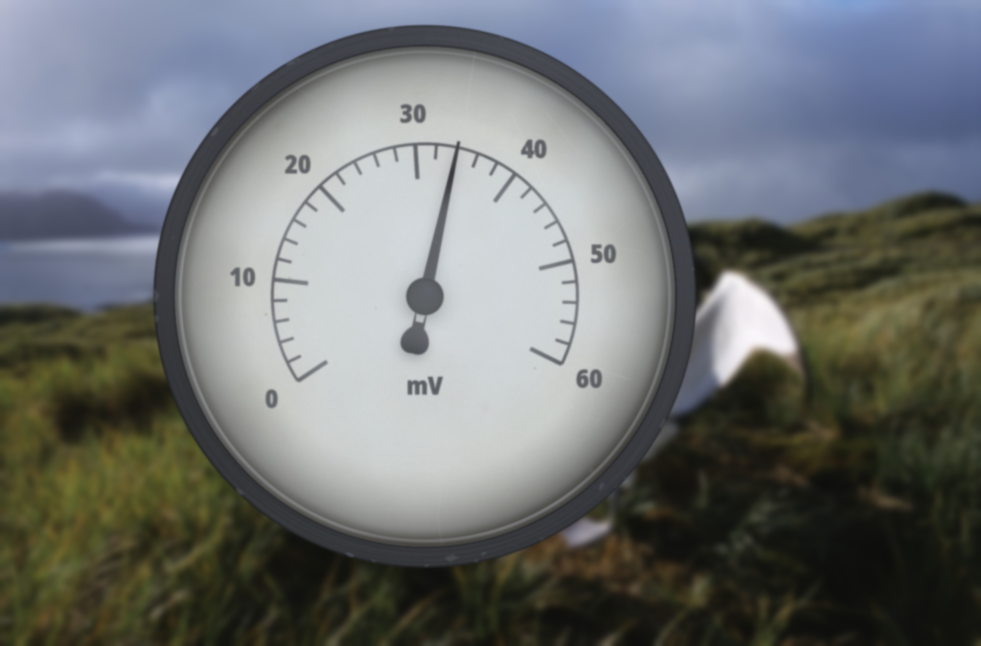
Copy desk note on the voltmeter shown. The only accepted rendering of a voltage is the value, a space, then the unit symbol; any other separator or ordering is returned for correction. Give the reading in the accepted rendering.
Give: 34 mV
